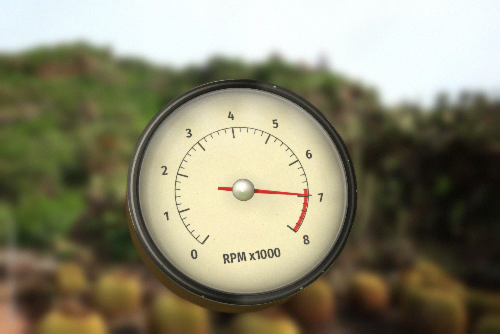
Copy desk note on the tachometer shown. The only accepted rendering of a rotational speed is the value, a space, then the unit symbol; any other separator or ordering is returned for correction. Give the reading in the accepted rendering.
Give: 7000 rpm
